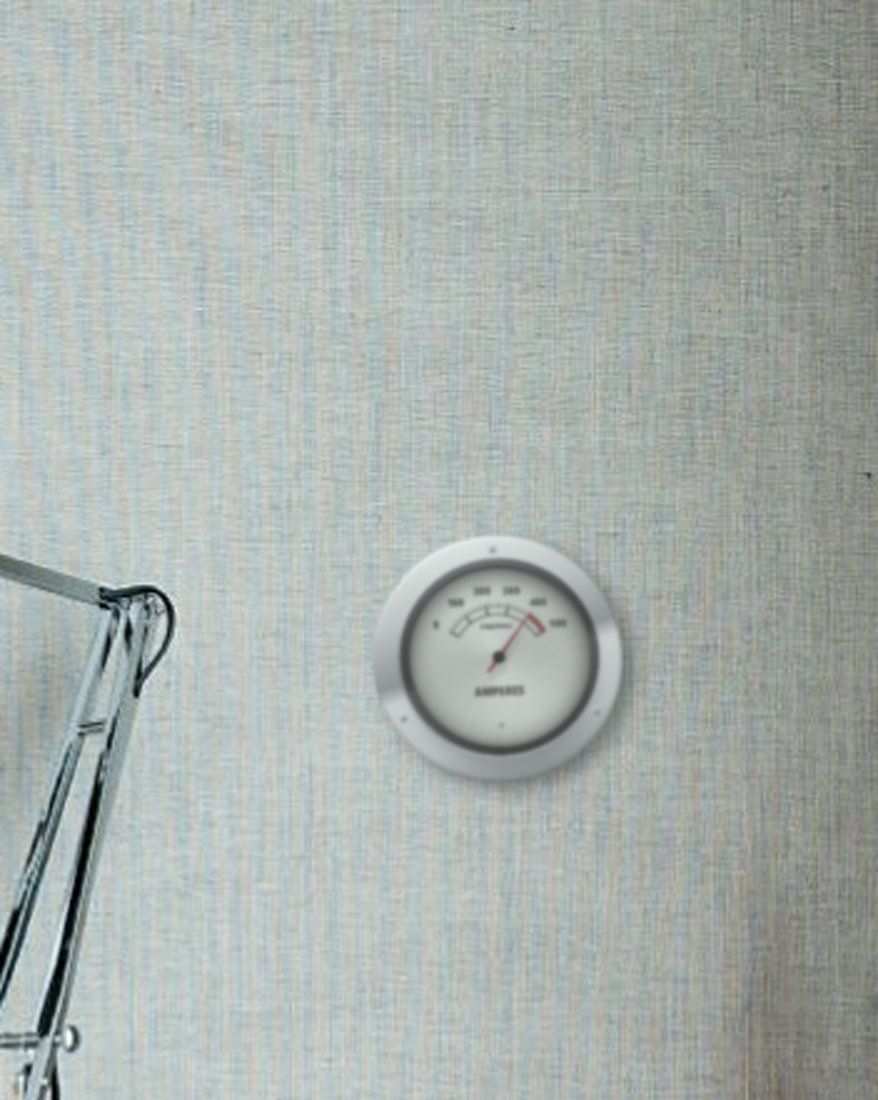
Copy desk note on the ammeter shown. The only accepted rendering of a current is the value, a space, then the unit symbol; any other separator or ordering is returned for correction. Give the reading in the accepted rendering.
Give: 400 A
